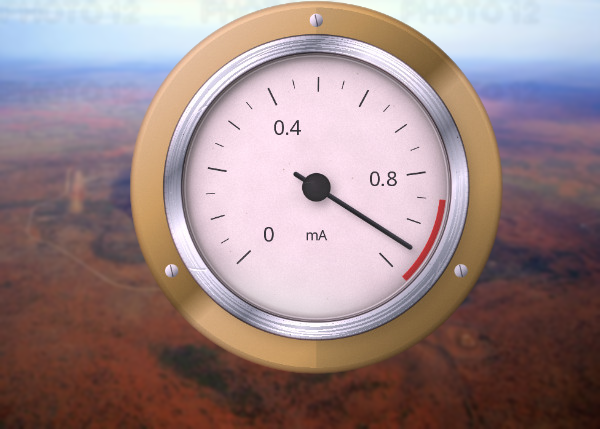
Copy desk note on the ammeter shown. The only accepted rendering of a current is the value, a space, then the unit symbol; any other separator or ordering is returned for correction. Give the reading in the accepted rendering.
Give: 0.95 mA
